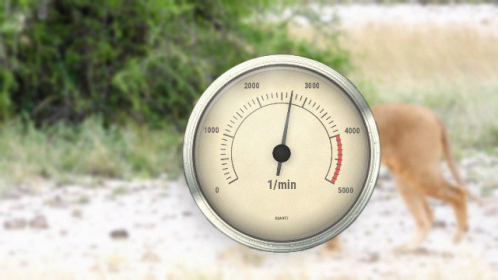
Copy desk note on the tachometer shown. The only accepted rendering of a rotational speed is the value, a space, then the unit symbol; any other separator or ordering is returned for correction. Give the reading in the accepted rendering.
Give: 2700 rpm
